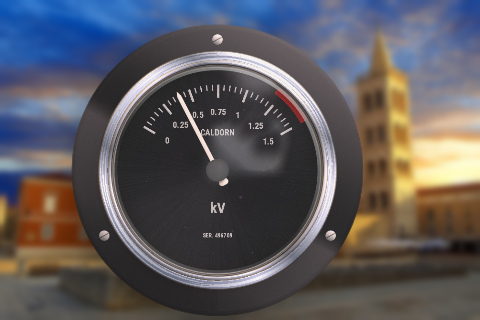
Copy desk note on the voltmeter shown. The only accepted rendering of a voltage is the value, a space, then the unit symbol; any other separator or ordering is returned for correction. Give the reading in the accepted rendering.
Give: 0.4 kV
